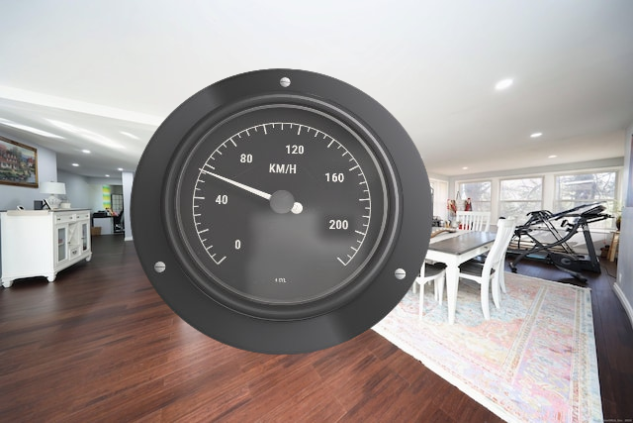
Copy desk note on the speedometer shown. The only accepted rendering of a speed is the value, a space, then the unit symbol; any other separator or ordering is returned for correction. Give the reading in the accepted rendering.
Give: 55 km/h
